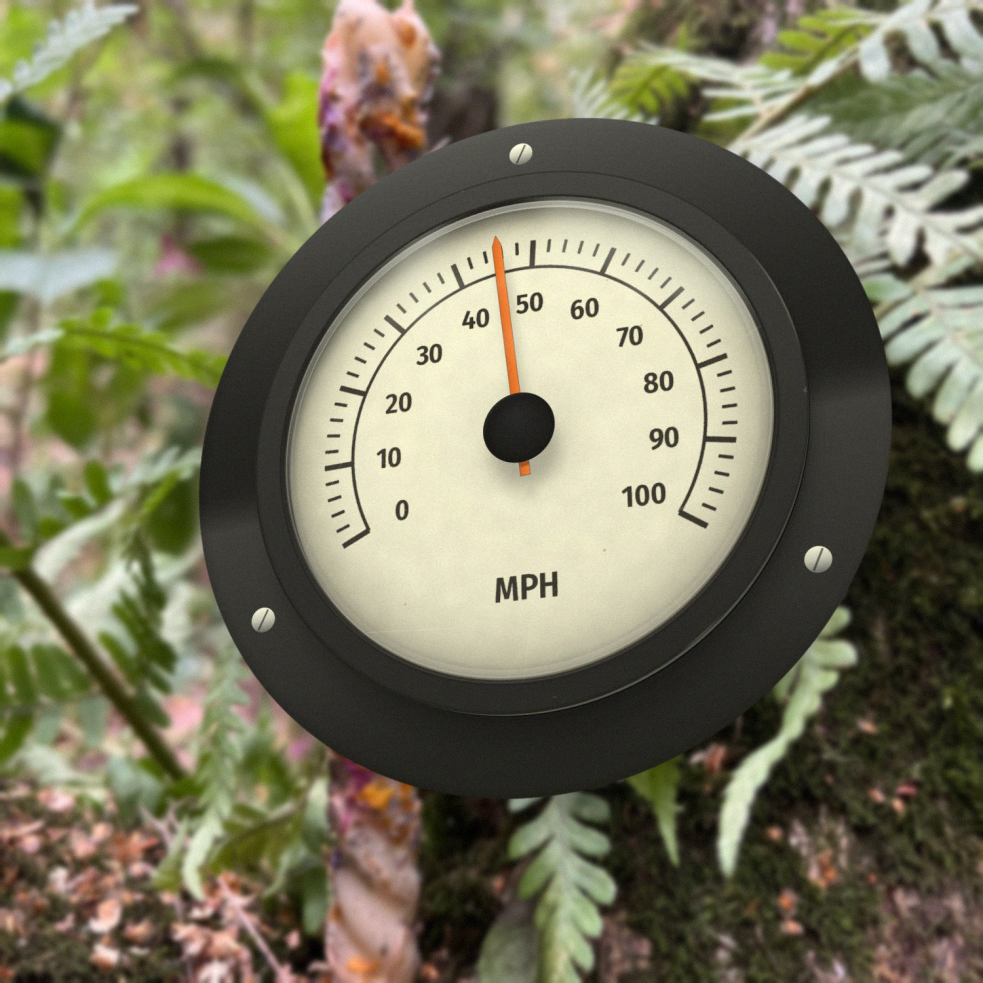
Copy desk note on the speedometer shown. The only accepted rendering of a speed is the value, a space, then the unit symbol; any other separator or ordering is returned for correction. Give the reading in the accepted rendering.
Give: 46 mph
